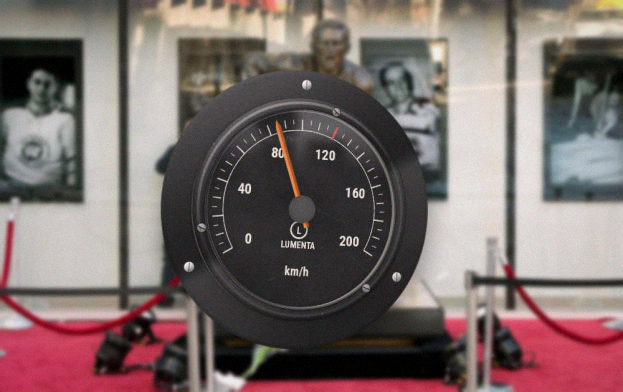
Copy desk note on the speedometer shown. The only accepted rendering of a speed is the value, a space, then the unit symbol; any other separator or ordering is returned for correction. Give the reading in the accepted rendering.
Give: 85 km/h
